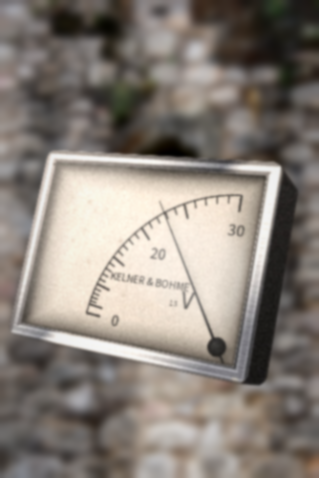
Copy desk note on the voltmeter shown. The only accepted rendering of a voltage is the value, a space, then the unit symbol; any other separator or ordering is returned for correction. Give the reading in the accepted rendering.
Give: 23 V
